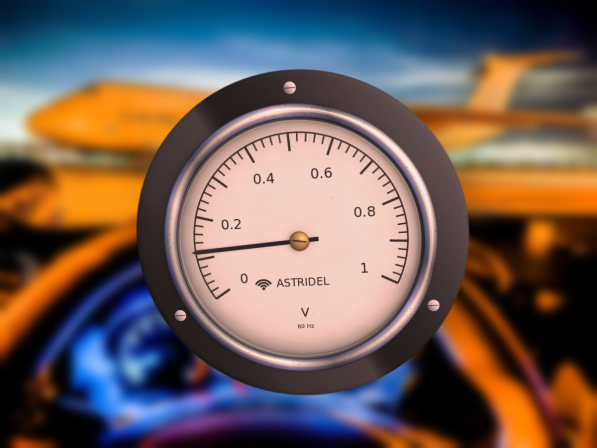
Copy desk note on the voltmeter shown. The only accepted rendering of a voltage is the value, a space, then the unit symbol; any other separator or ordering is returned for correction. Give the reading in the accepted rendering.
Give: 0.12 V
